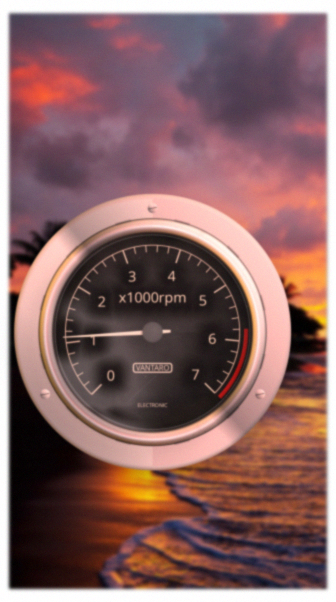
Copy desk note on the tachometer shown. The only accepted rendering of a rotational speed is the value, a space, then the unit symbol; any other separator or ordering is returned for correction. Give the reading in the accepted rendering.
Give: 1100 rpm
